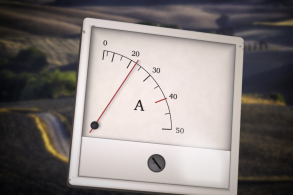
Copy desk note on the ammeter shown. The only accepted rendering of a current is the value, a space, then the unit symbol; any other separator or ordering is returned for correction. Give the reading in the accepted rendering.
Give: 22.5 A
